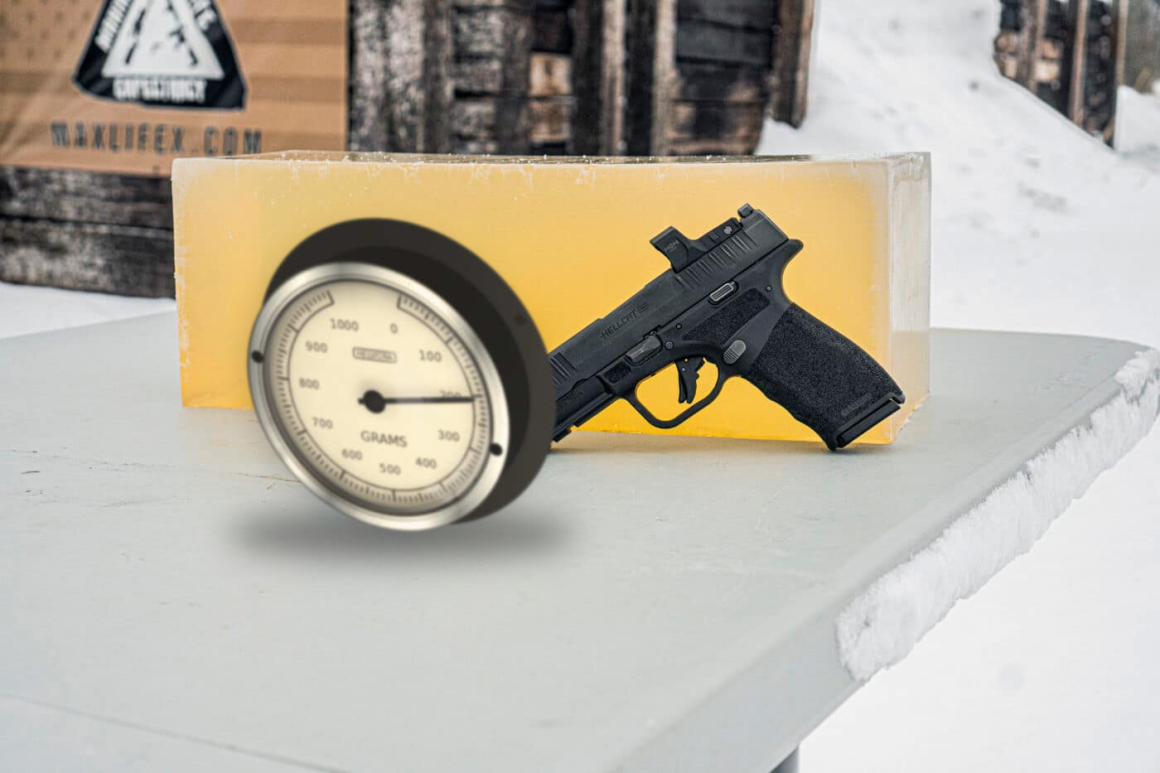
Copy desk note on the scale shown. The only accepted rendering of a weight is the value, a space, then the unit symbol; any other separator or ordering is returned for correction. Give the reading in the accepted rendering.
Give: 200 g
